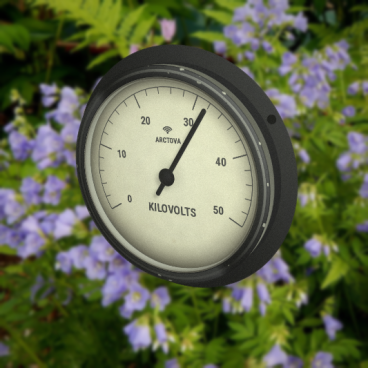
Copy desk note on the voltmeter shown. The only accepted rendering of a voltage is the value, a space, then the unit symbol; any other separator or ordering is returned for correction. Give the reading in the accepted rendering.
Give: 32 kV
